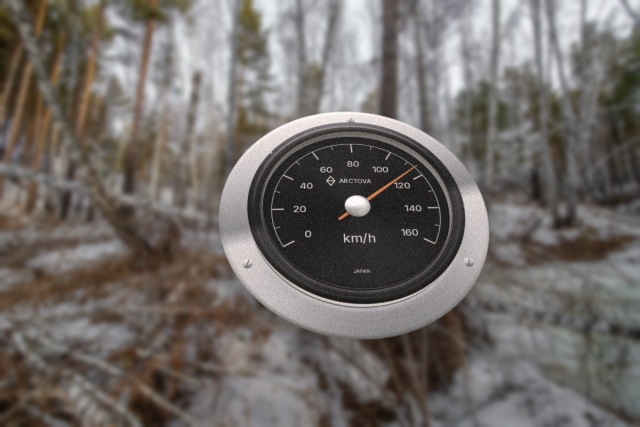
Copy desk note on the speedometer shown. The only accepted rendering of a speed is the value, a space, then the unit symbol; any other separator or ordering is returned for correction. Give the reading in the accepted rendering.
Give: 115 km/h
